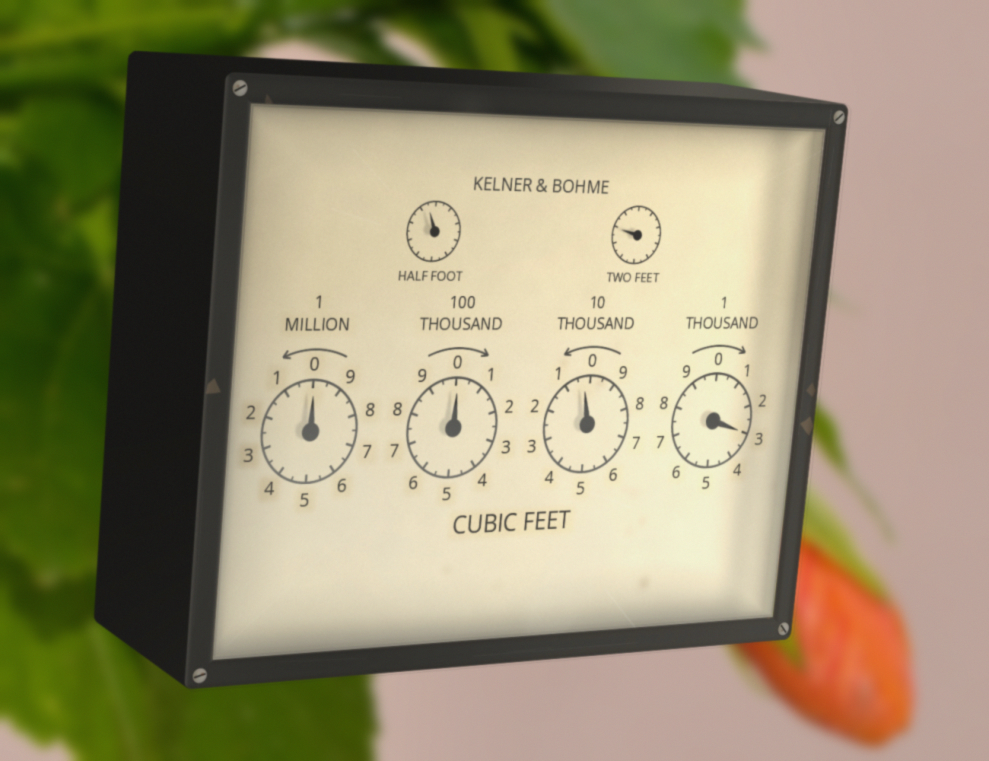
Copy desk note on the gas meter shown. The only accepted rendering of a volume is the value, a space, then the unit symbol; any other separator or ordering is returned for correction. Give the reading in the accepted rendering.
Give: 300 ft³
